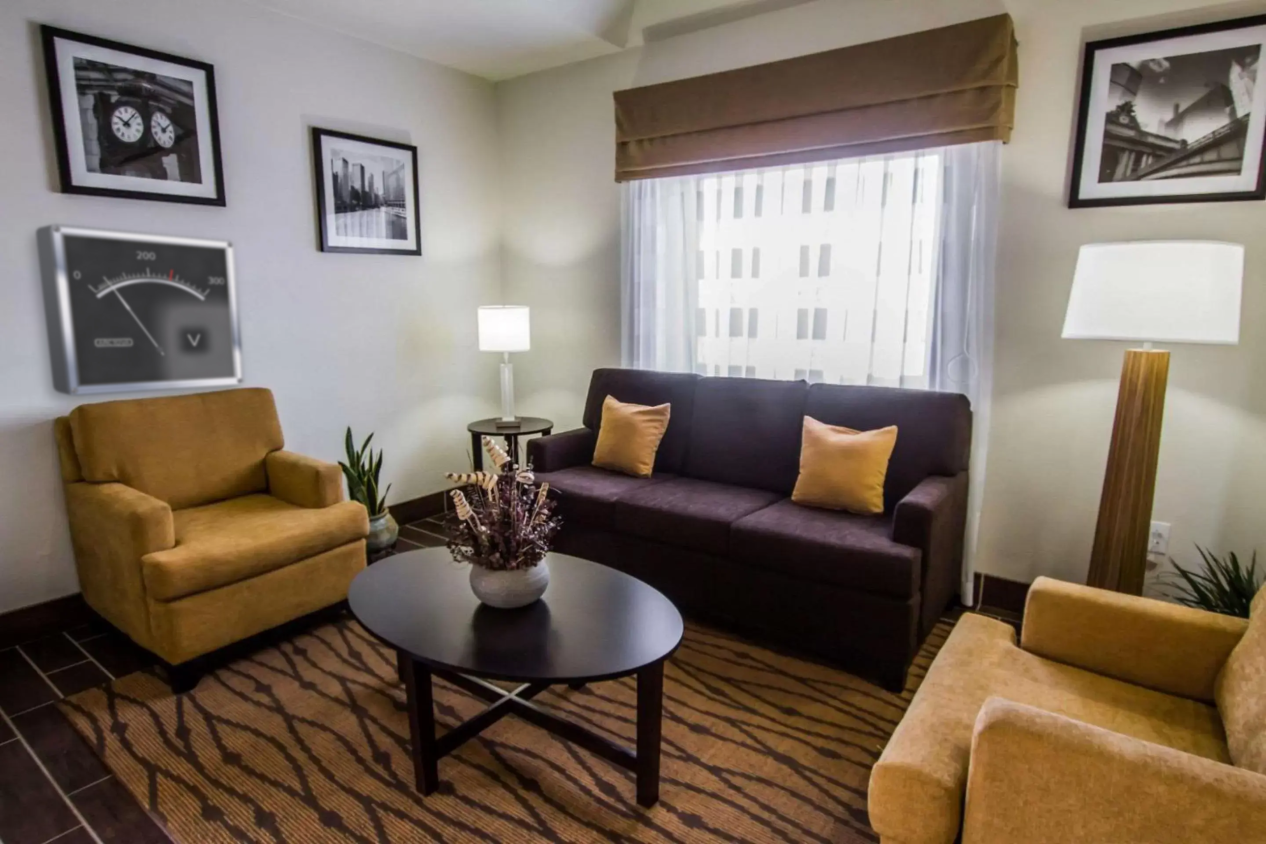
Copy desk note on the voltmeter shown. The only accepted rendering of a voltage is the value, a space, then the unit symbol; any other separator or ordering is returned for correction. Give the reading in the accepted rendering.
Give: 100 V
